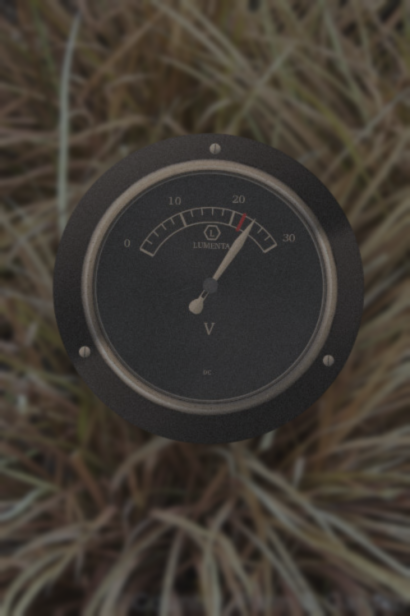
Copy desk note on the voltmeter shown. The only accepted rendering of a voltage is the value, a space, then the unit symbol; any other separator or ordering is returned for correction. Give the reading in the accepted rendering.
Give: 24 V
